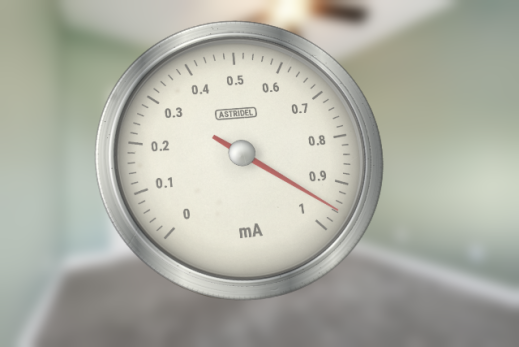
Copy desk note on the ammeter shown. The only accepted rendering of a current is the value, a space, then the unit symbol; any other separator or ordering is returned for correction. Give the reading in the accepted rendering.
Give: 0.96 mA
